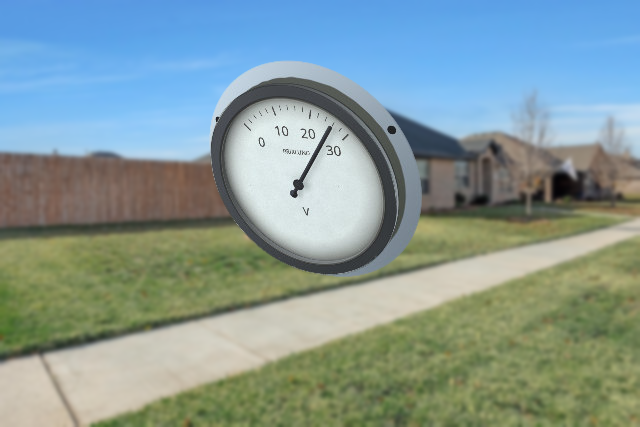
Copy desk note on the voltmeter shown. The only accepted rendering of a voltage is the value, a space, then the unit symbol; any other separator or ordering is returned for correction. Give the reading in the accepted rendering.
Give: 26 V
